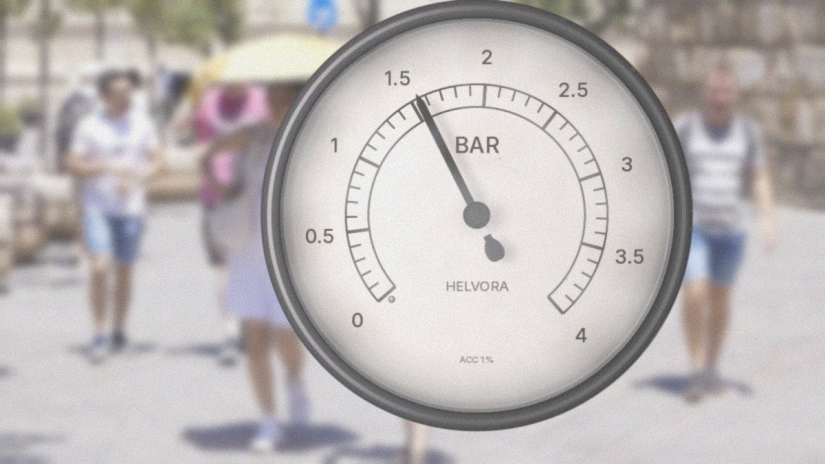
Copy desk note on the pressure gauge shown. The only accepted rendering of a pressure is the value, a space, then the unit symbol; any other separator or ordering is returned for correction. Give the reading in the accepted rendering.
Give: 1.55 bar
